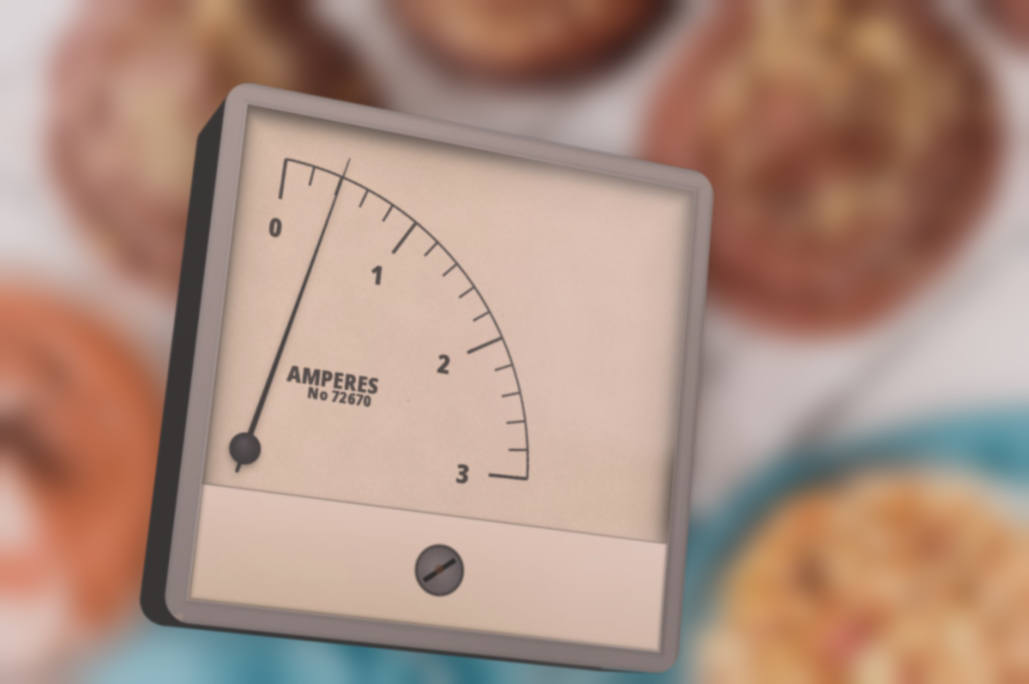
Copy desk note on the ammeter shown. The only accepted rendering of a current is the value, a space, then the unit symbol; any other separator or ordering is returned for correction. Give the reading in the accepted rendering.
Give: 0.4 A
